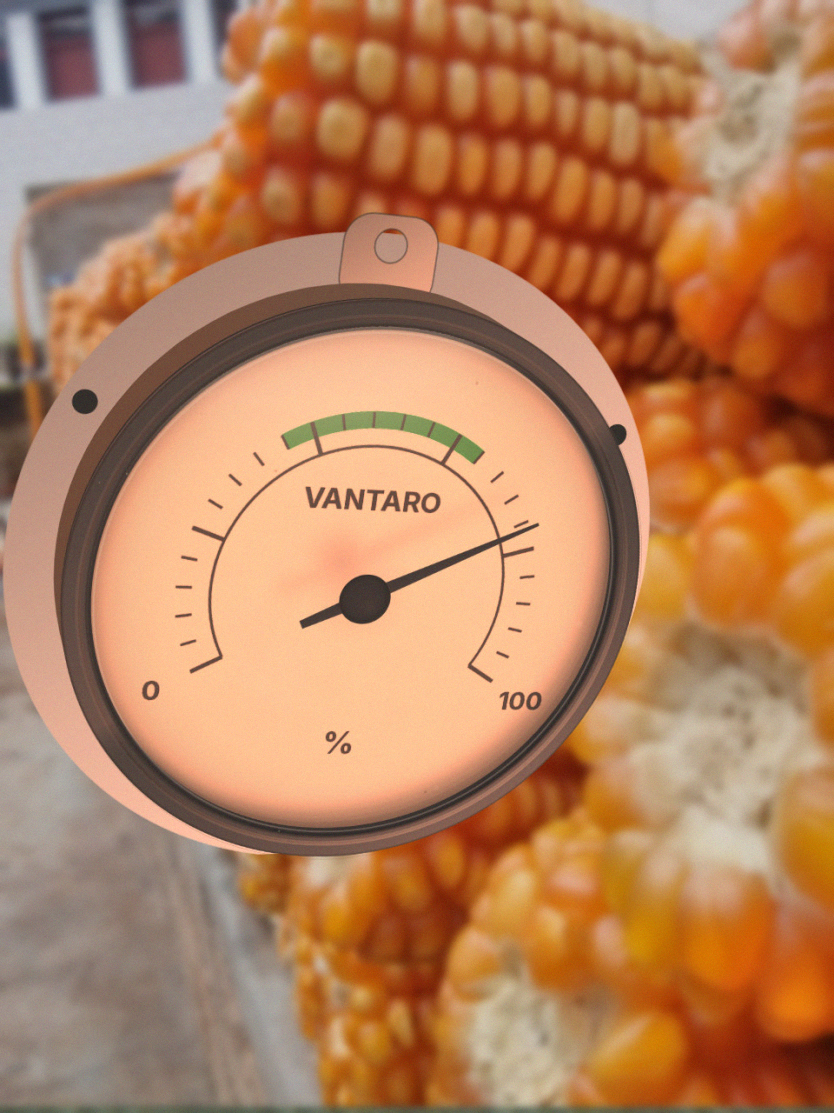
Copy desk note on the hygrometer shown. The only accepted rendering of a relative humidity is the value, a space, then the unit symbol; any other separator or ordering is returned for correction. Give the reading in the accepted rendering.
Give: 76 %
